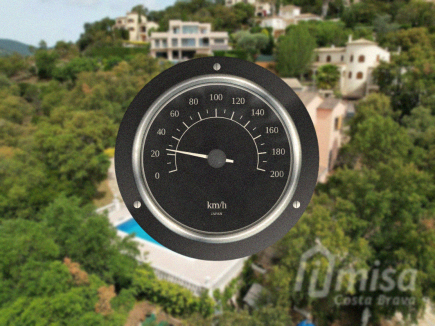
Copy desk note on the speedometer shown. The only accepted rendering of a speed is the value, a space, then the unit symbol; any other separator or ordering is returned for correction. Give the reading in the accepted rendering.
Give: 25 km/h
